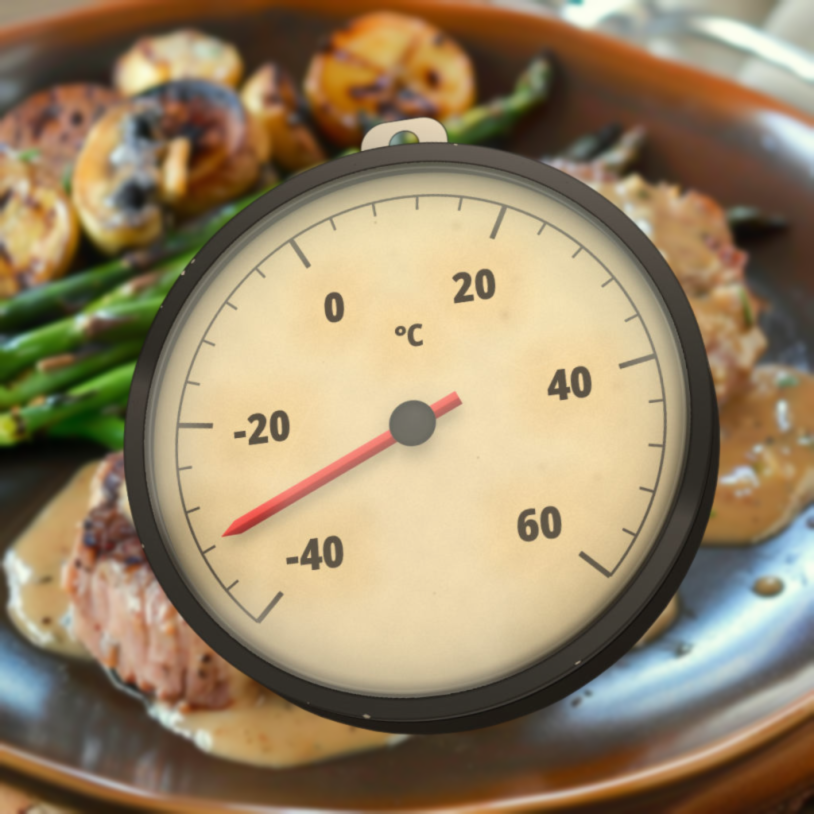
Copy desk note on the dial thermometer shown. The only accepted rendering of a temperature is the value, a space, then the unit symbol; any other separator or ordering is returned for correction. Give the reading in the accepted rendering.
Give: -32 °C
